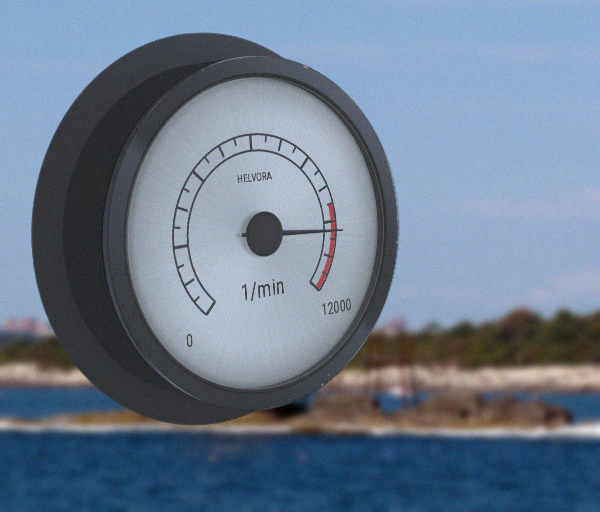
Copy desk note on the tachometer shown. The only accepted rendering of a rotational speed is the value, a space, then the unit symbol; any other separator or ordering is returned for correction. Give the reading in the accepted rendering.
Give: 10250 rpm
